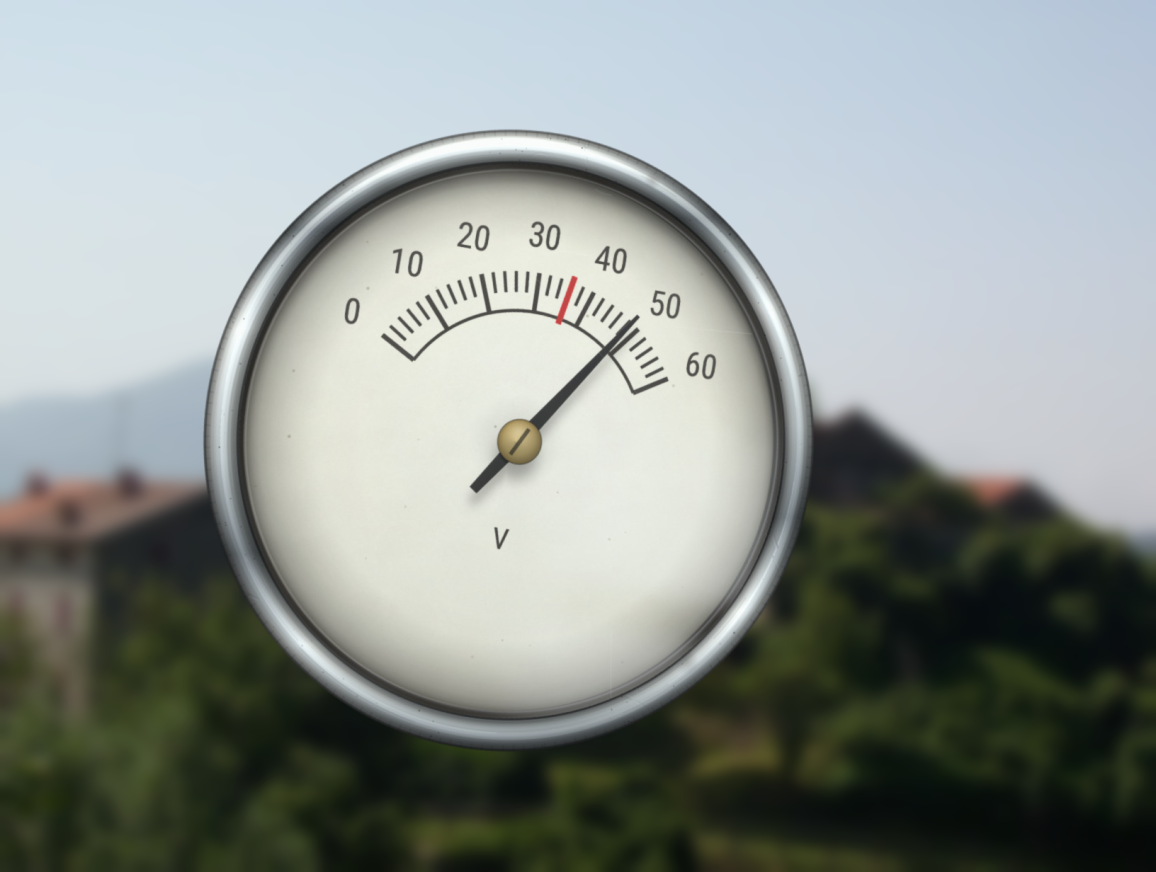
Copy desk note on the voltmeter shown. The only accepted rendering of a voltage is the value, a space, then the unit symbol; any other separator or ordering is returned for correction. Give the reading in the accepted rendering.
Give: 48 V
